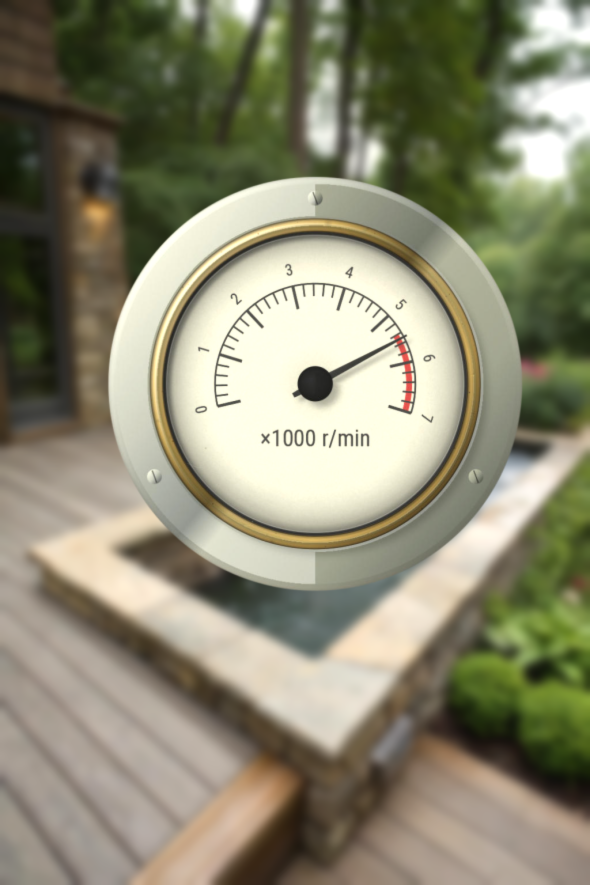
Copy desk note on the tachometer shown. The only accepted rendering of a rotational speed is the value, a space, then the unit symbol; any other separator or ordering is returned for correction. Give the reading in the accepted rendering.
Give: 5500 rpm
